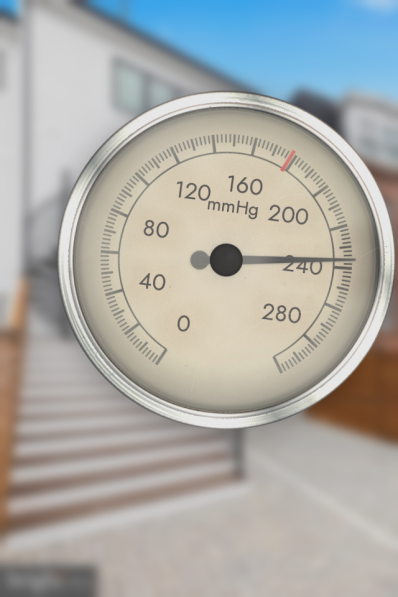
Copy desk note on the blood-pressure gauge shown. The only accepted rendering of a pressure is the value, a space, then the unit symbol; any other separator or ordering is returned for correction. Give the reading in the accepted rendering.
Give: 236 mmHg
